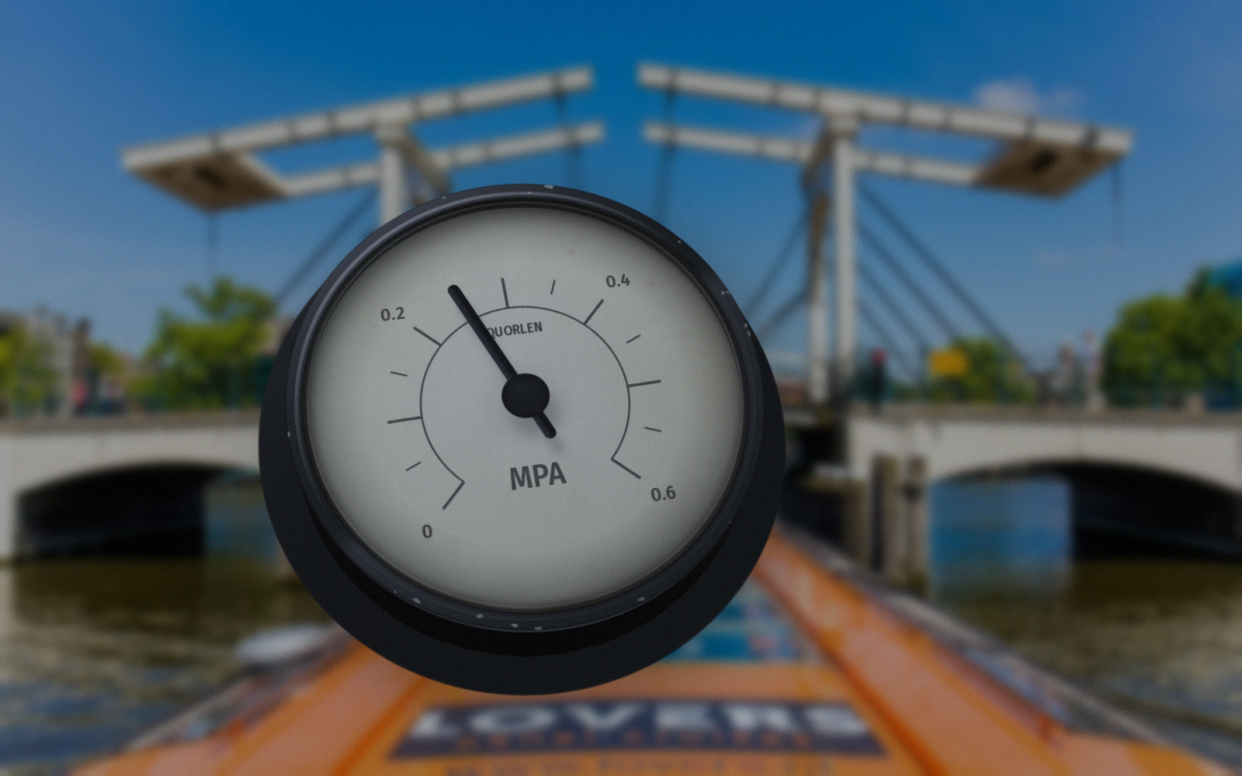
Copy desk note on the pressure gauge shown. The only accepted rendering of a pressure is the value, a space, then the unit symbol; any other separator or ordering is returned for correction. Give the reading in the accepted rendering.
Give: 0.25 MPa
